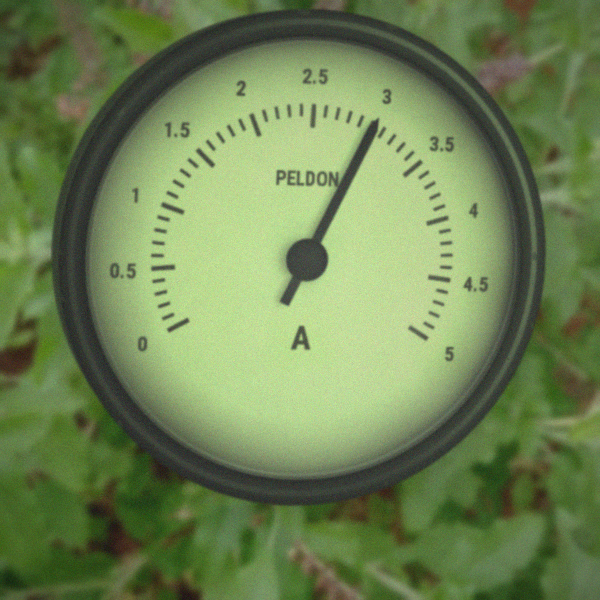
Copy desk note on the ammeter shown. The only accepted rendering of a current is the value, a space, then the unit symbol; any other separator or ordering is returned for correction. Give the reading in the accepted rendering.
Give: 3 A
